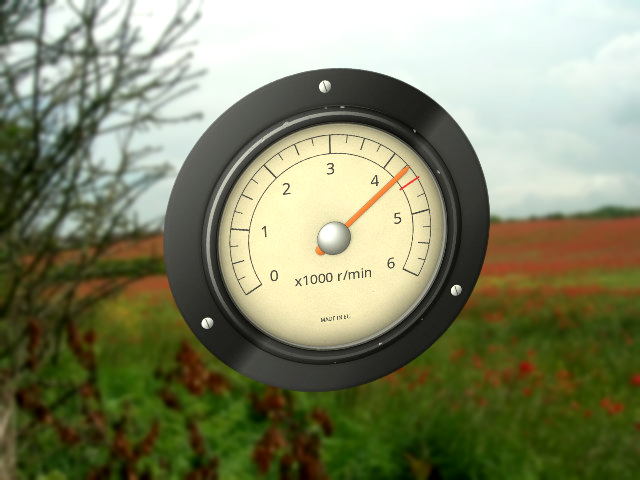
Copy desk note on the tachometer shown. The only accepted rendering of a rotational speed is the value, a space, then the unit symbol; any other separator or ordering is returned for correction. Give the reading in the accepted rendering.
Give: 4250 rpm
